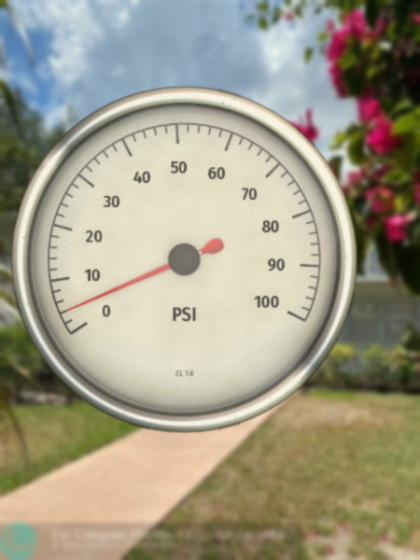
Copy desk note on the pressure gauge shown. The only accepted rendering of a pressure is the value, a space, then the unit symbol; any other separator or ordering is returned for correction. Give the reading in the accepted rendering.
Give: 4 psi
